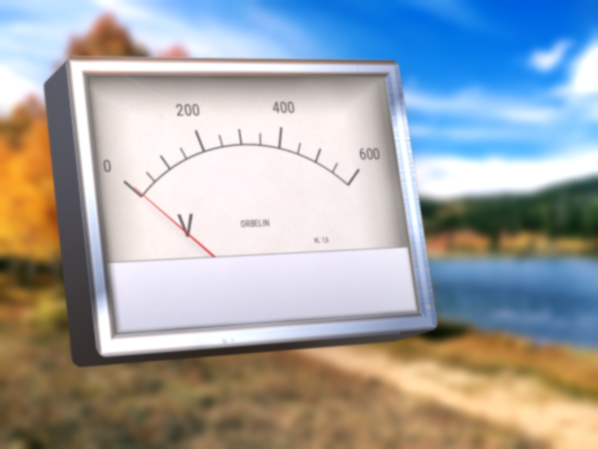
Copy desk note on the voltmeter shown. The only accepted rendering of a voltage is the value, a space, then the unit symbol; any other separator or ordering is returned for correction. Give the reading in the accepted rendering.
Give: 0 V
